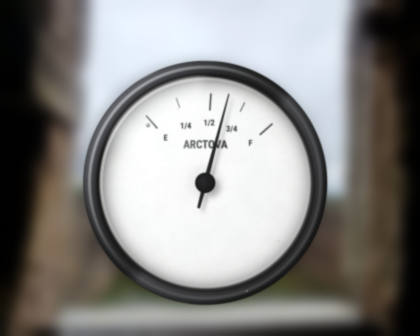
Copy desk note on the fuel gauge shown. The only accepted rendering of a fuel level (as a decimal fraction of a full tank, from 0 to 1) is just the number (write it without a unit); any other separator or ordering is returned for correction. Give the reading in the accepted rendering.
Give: 0.625
